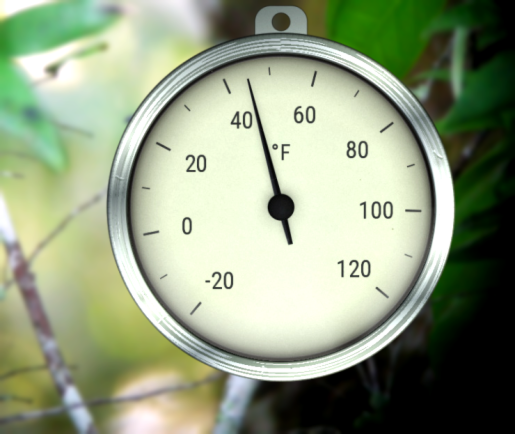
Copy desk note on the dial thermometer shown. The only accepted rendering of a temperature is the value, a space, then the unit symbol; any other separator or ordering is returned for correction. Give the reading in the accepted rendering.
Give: 45 °F
